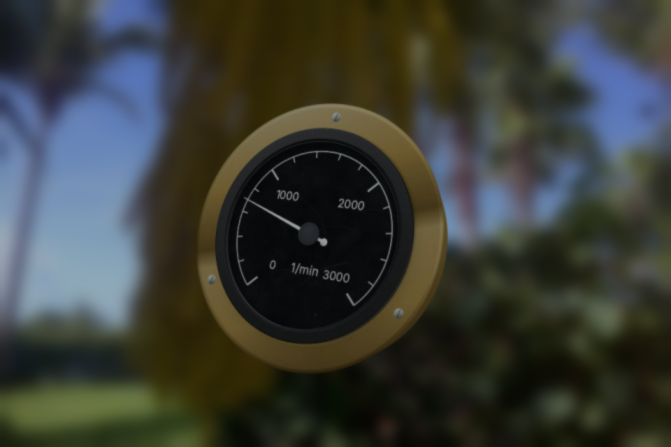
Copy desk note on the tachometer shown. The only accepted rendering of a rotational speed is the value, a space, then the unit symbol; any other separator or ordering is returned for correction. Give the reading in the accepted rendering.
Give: 700 rpm
